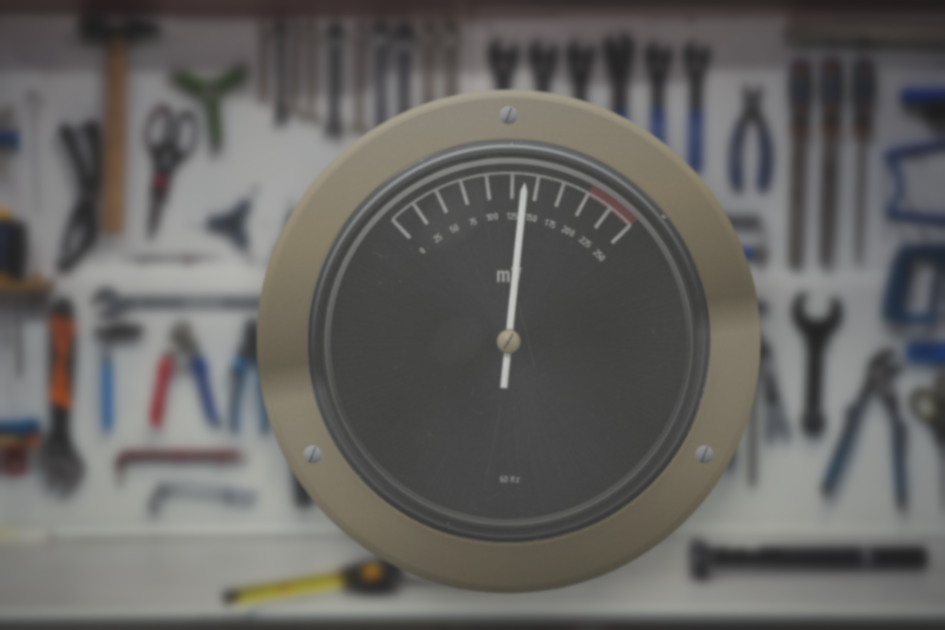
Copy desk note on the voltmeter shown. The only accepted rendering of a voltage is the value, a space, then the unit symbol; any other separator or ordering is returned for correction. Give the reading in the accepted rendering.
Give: 137.5 mV
